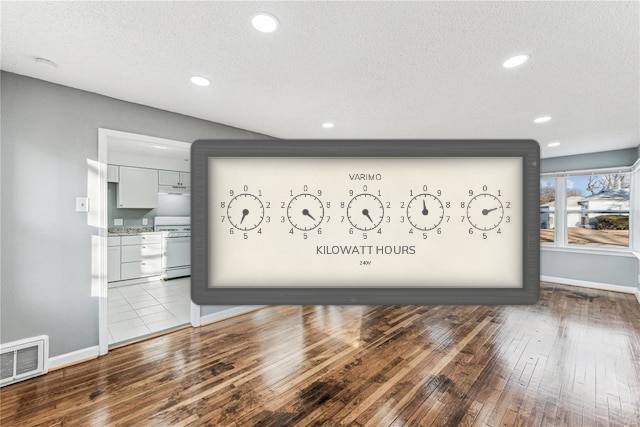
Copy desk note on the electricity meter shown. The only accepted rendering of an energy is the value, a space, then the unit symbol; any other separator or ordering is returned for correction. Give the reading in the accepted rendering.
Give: 56402 kWh
